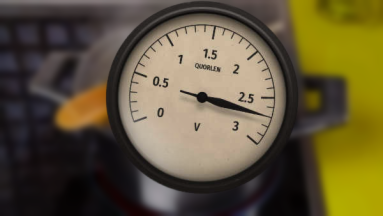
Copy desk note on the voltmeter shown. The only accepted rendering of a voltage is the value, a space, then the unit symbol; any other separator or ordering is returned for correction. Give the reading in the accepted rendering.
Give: 2.7 V
